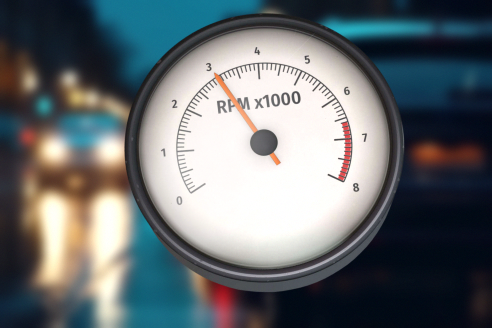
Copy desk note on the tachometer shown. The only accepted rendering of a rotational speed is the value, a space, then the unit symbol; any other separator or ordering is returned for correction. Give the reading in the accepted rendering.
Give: 3000 rpm
